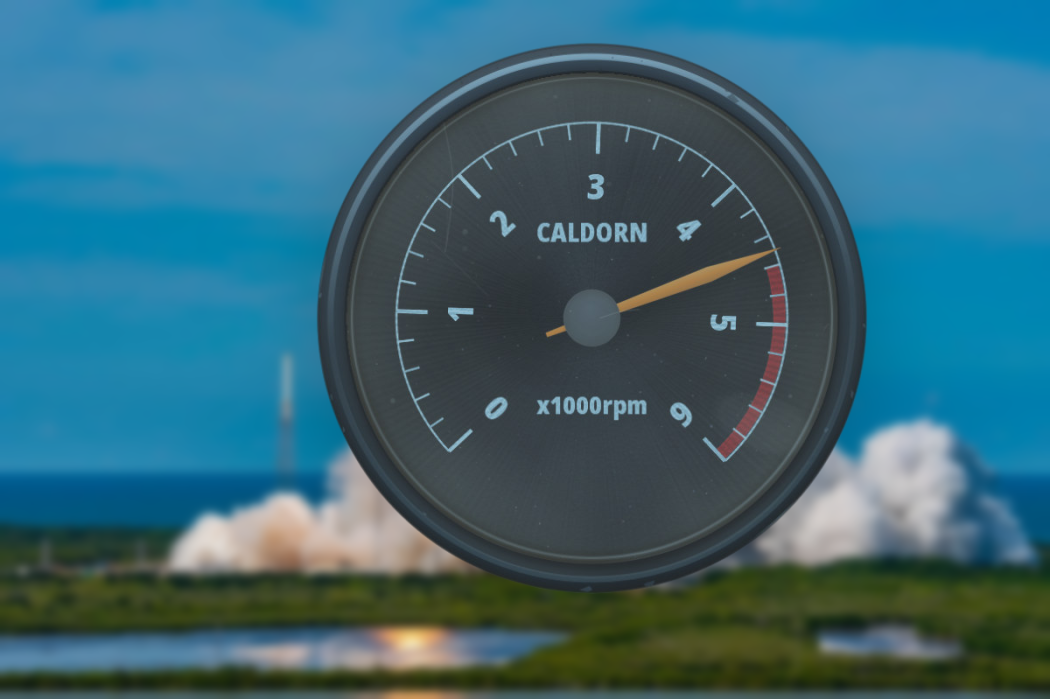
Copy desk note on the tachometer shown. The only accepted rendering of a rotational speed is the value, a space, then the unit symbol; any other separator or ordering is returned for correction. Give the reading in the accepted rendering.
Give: 4500 rpm
